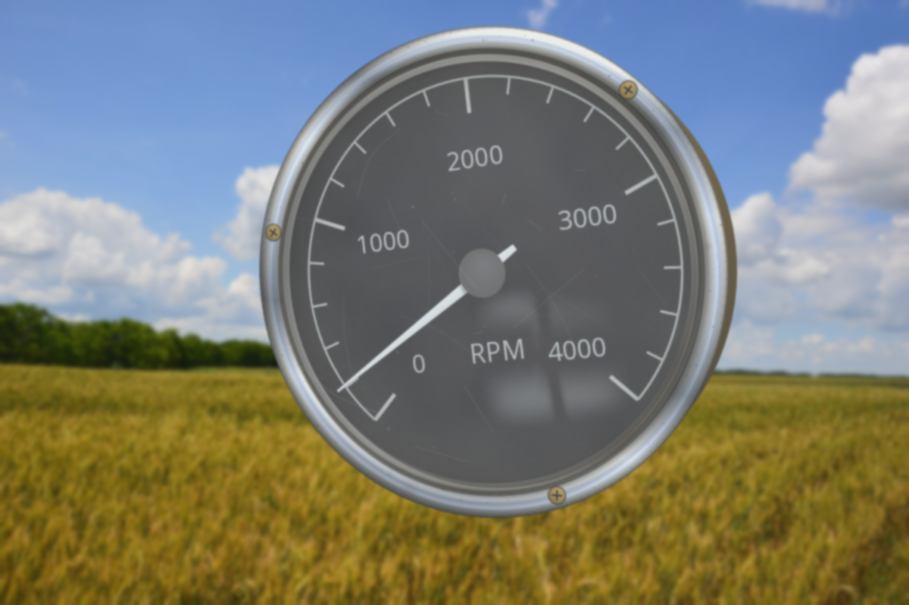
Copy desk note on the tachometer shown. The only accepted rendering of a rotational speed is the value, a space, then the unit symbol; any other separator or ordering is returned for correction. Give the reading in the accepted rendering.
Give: 200 rpm
